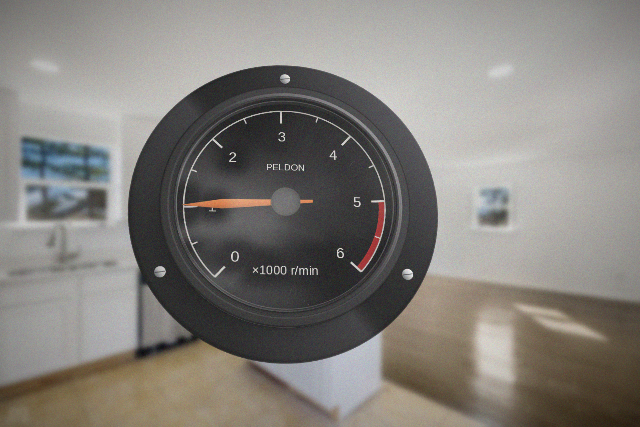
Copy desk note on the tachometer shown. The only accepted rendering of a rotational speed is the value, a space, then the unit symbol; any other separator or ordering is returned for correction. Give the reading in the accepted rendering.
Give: 1000 rpm
